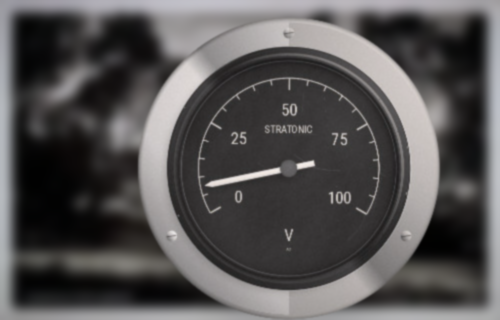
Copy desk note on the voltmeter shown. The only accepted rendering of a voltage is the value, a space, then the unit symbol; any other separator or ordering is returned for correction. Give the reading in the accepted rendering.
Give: 7.5 V
